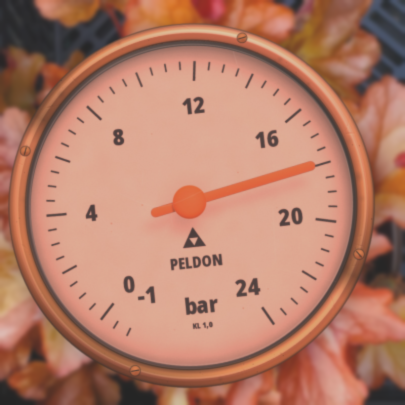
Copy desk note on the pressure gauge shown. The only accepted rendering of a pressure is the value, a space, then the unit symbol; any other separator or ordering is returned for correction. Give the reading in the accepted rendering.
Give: 18 bar
